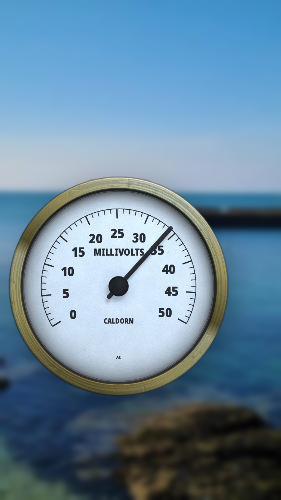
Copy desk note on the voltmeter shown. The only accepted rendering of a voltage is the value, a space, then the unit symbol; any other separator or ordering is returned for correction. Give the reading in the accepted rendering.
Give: 34 mV
